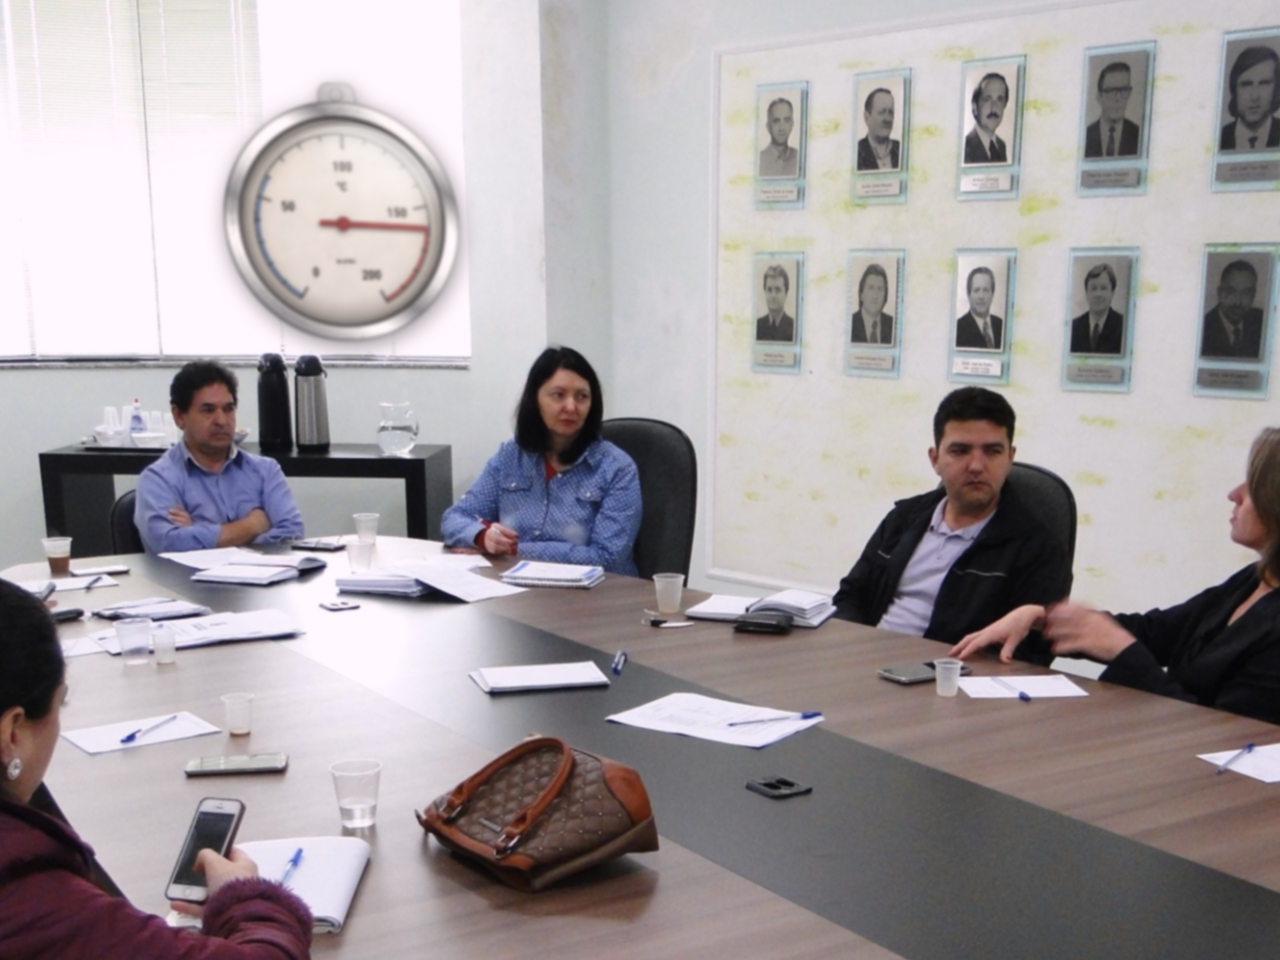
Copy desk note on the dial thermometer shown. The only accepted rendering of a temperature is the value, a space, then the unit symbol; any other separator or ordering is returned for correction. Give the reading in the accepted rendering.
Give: 160 °C
